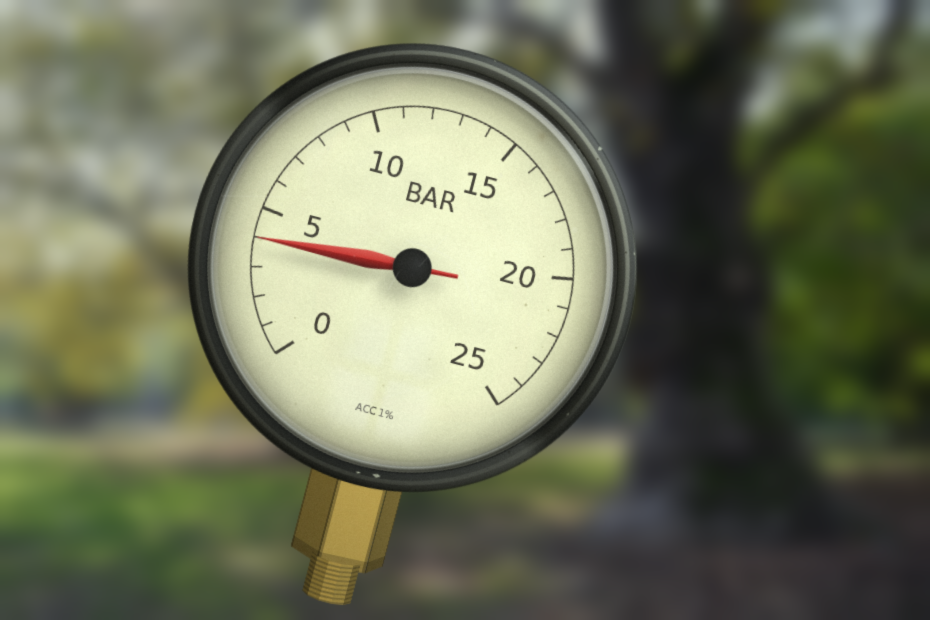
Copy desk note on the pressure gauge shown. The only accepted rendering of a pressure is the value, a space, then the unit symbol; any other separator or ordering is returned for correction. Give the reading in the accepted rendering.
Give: 4 bar
